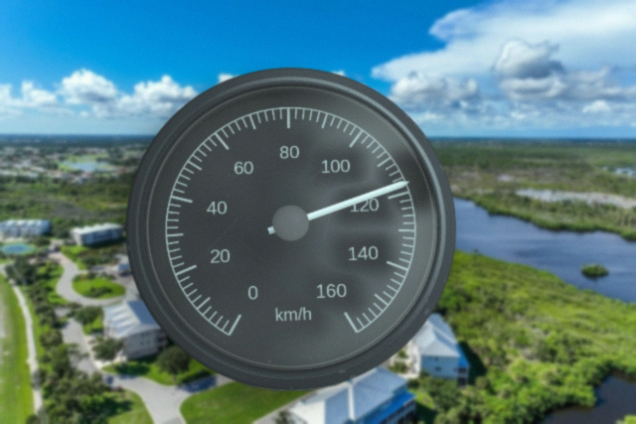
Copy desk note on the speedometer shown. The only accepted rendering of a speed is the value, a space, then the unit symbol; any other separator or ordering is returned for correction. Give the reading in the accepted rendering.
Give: 118 km/h
